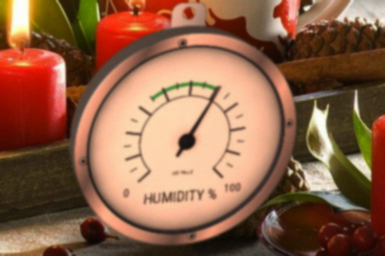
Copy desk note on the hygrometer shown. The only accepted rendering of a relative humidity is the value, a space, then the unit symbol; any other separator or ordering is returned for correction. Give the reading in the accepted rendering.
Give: 60 %
